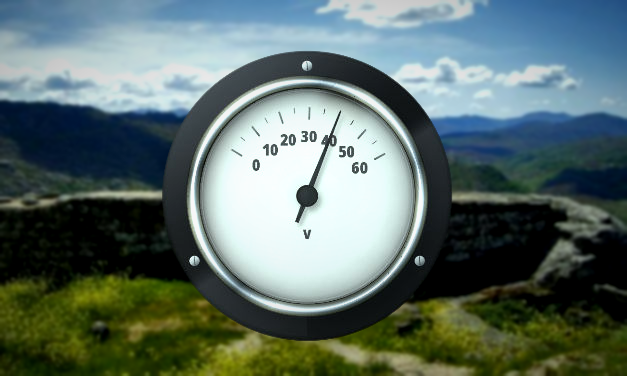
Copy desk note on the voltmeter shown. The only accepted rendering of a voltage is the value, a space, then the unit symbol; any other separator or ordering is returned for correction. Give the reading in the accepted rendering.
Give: 40 V
